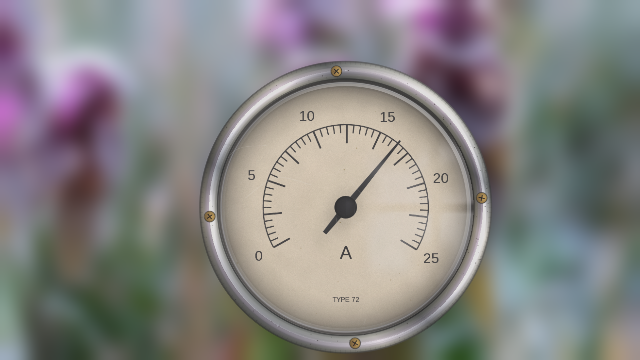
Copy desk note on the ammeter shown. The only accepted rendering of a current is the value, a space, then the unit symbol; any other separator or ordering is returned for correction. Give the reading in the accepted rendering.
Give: 16.5 A
